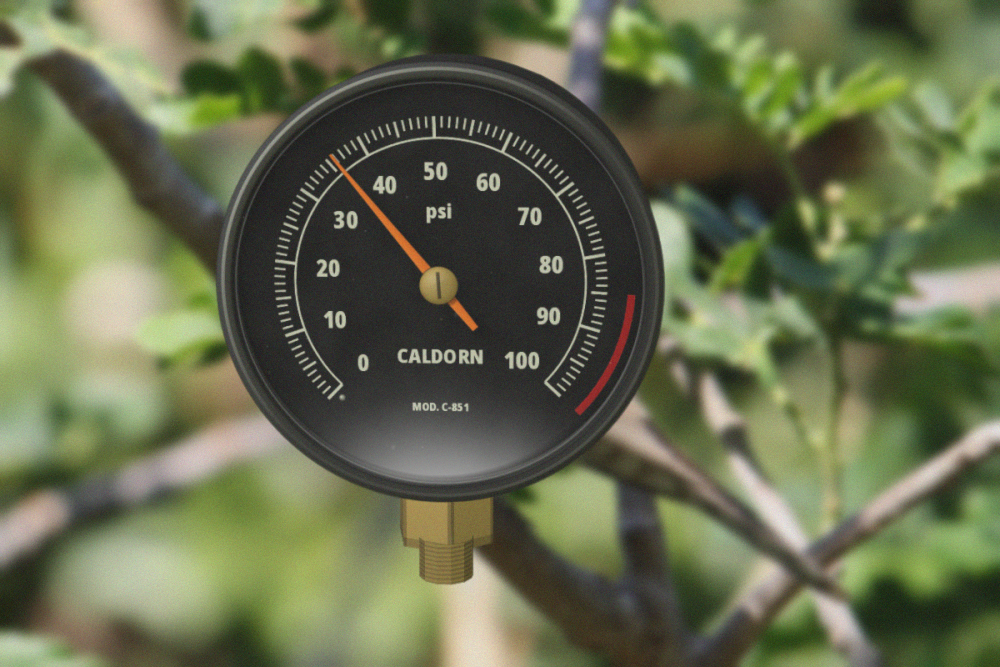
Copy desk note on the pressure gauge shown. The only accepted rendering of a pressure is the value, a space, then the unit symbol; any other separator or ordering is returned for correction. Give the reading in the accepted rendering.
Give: 36 psi
